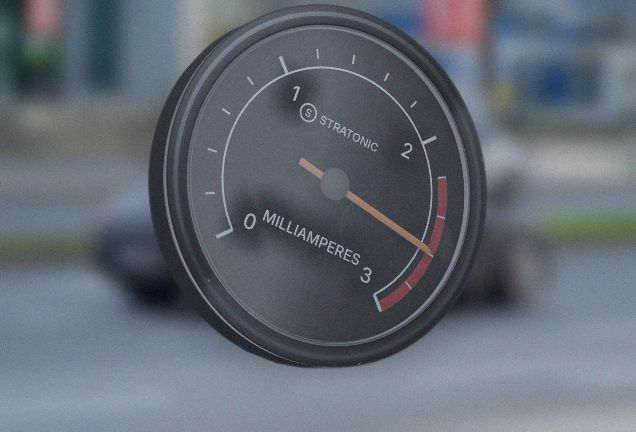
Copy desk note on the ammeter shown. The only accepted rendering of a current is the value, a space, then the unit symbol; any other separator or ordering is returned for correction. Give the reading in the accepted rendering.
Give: 2.6 mA
